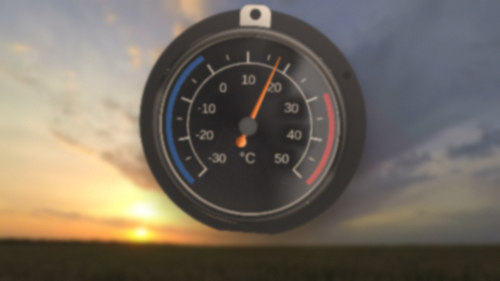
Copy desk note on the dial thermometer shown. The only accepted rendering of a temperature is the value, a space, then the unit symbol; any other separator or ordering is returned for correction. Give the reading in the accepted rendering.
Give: 17.5 °C
